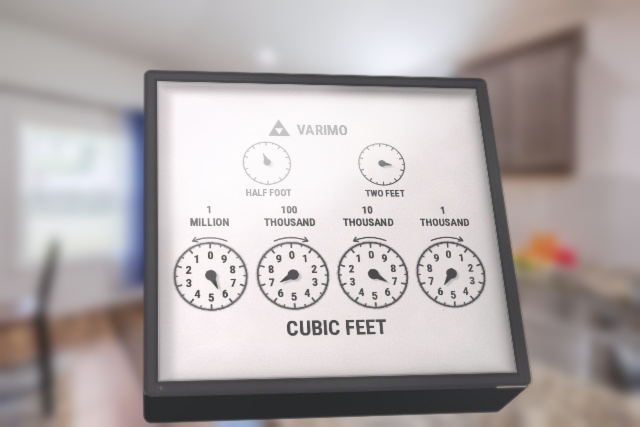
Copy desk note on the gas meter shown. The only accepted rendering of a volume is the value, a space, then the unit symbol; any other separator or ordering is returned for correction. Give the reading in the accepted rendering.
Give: 566600 ft³
